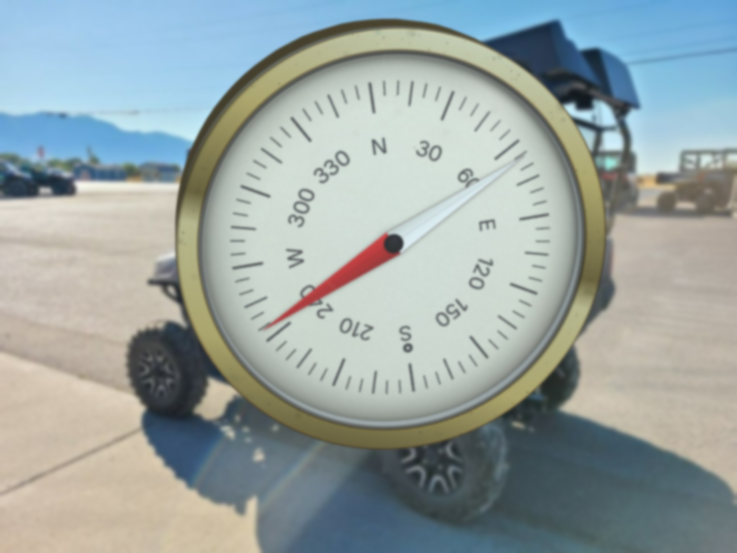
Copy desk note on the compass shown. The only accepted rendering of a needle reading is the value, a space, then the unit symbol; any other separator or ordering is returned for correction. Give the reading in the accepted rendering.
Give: 245 °
